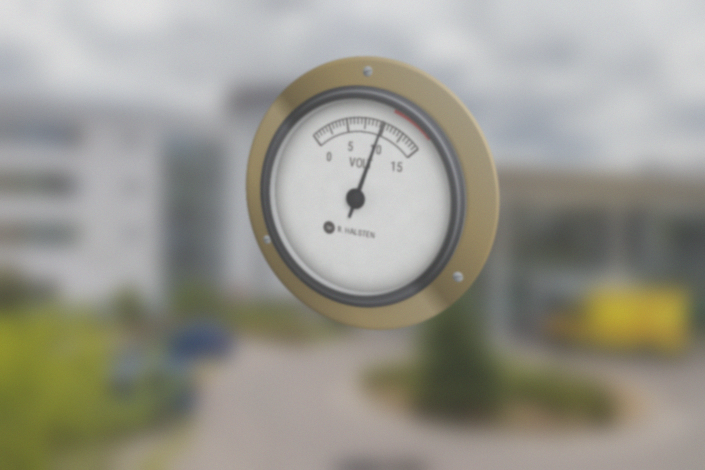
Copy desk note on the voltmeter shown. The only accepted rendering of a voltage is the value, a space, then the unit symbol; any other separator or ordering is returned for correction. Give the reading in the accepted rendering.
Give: 10 V
